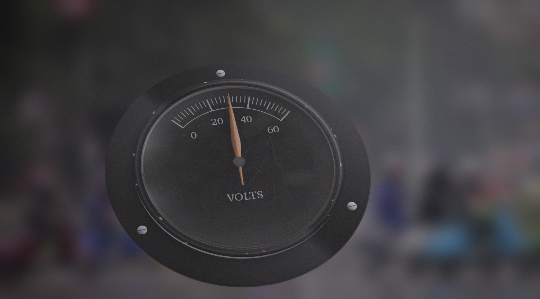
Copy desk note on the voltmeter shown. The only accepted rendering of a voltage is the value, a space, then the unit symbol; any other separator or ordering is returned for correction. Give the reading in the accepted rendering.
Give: 30 V
